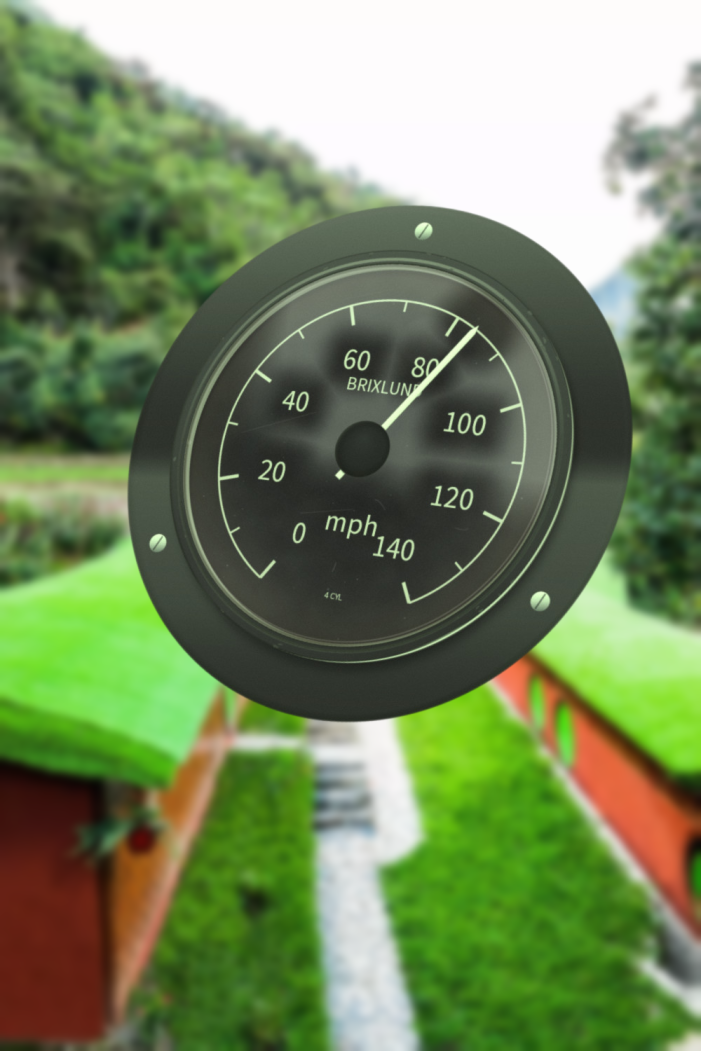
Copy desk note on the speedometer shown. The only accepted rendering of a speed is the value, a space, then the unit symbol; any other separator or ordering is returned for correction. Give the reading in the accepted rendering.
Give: 85 mph
